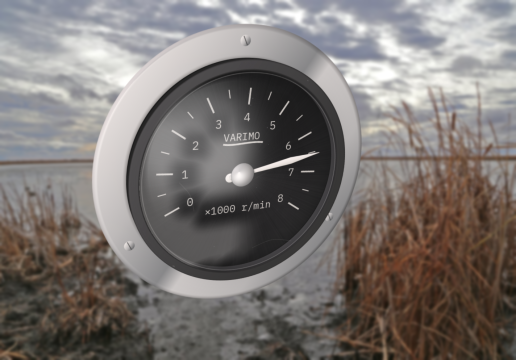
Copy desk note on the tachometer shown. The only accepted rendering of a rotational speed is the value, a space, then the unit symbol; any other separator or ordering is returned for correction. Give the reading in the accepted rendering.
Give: 6500 rpm
